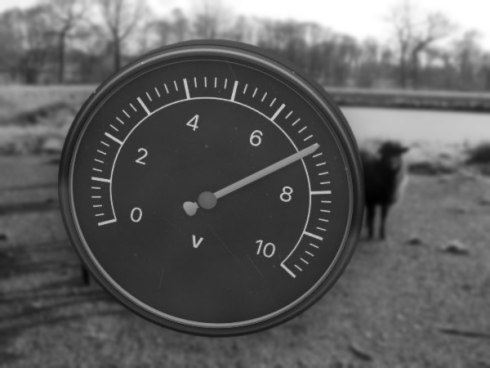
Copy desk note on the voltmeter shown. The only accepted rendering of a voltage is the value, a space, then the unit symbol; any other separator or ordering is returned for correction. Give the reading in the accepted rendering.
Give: 7 V
